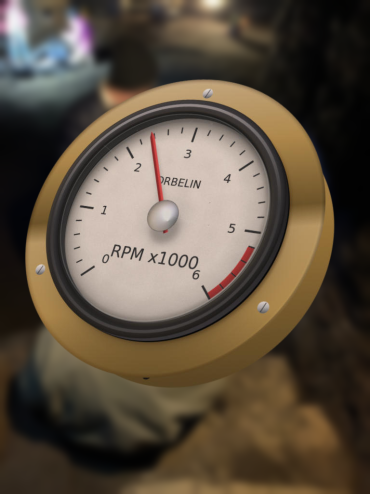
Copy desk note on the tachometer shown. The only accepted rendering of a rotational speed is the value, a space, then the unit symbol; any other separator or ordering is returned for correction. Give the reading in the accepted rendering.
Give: 2400 rpm
